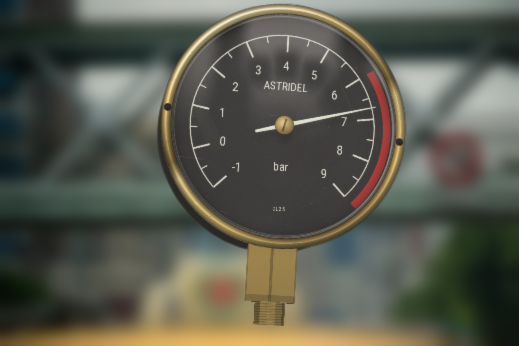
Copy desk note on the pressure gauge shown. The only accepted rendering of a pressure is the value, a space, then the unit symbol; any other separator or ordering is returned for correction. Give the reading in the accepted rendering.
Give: 6.75 bar
